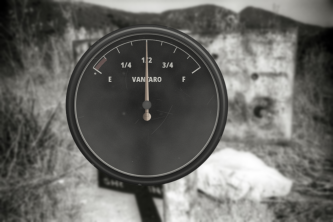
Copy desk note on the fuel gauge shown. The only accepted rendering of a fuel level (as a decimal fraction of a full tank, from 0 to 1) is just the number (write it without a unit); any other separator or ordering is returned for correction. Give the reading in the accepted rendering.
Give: 0.5
